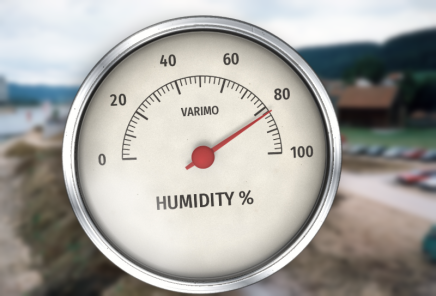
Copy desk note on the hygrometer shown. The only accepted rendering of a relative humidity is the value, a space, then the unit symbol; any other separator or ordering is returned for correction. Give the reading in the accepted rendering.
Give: 82 %
